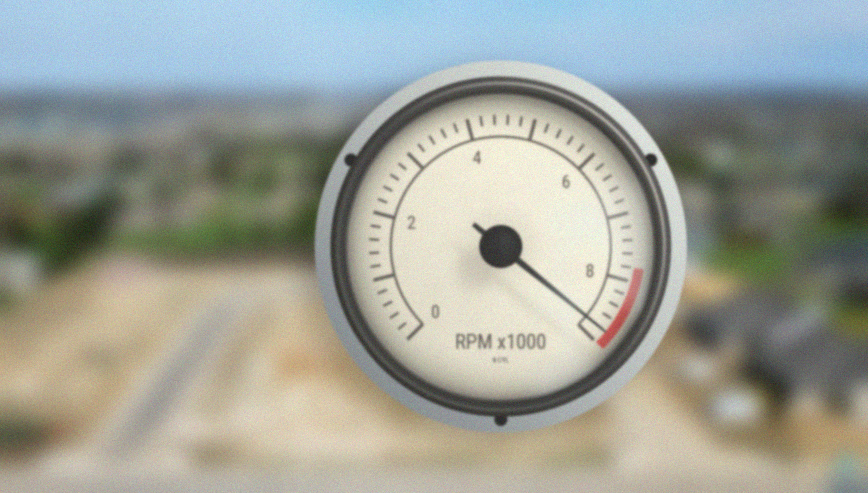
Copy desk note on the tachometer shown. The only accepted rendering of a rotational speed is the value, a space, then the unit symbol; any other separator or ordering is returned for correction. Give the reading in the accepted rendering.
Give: 8800 rpm
